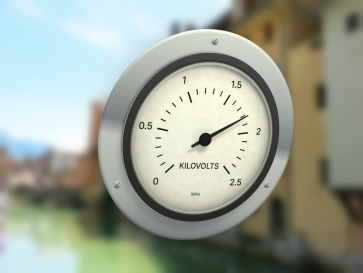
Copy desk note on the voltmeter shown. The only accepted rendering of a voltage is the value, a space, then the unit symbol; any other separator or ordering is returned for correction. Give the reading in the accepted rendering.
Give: 1.8 kV
